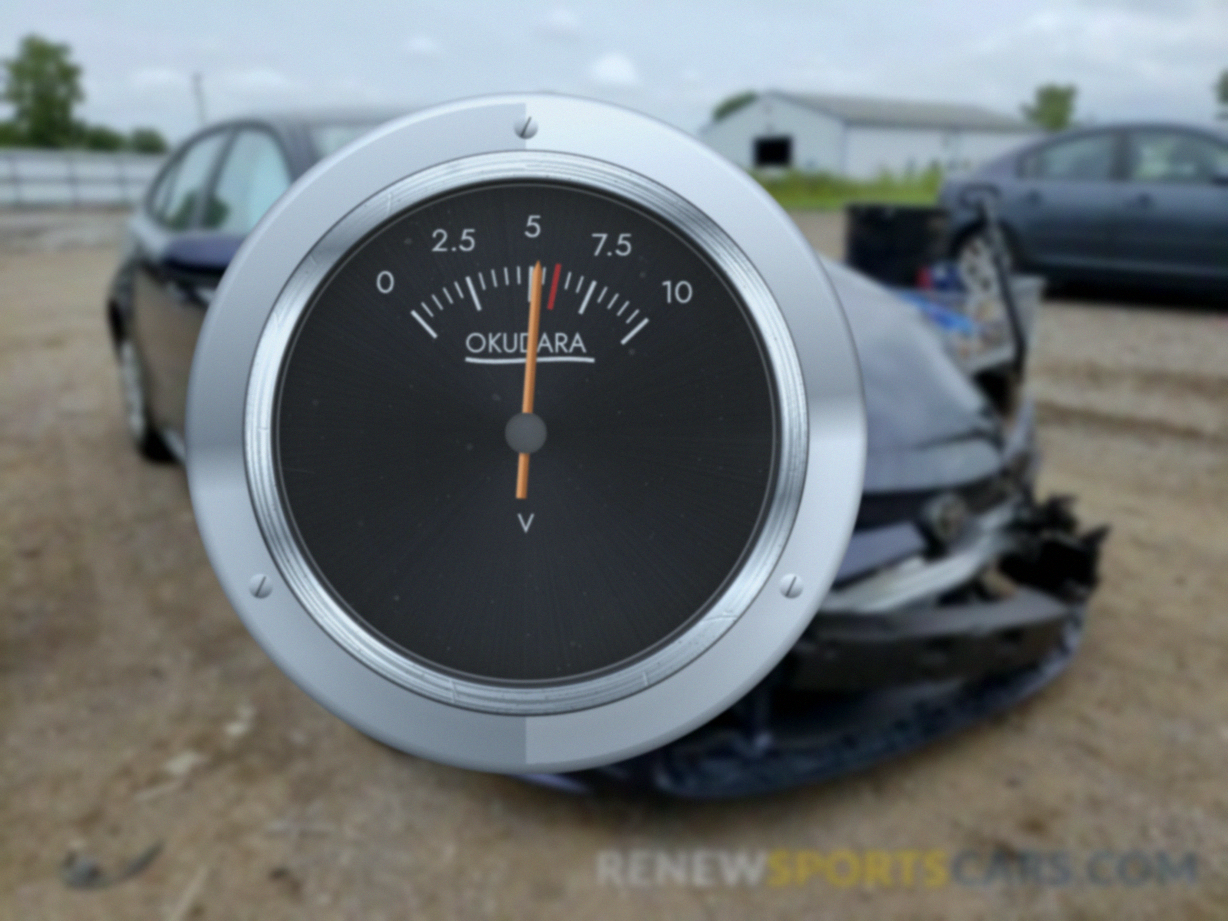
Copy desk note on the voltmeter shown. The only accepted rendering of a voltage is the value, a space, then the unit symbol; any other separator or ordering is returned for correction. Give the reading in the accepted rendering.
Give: 5.25 V
